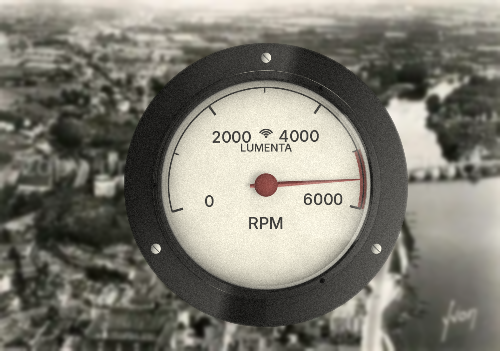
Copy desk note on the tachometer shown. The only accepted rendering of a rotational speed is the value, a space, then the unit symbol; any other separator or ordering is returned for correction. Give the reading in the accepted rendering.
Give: 5500 rpm
